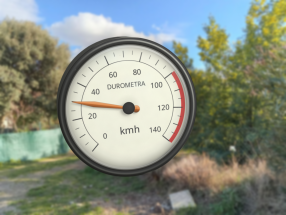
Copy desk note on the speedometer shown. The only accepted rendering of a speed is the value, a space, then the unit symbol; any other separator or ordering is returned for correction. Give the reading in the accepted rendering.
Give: 30 km/h
